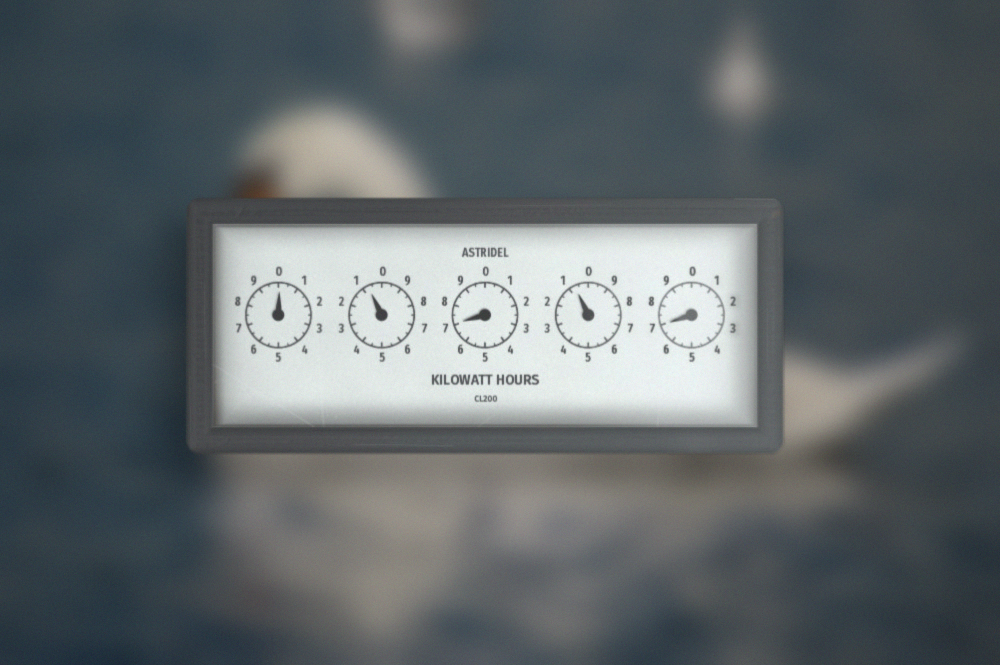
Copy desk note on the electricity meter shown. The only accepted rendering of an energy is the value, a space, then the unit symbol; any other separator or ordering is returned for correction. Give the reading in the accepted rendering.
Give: 707 kWh
